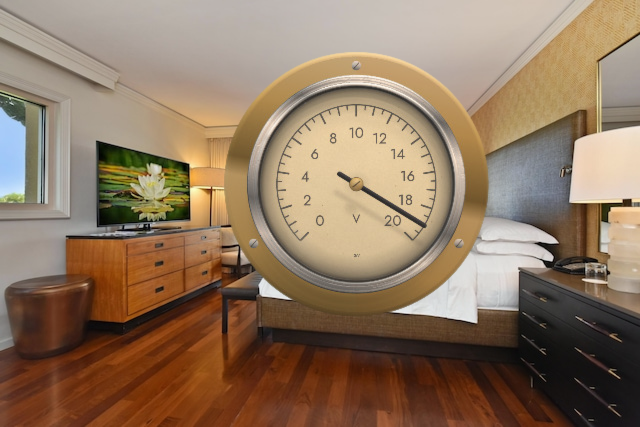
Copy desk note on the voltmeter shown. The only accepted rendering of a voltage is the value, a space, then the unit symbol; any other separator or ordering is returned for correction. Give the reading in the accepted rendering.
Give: 19 V
